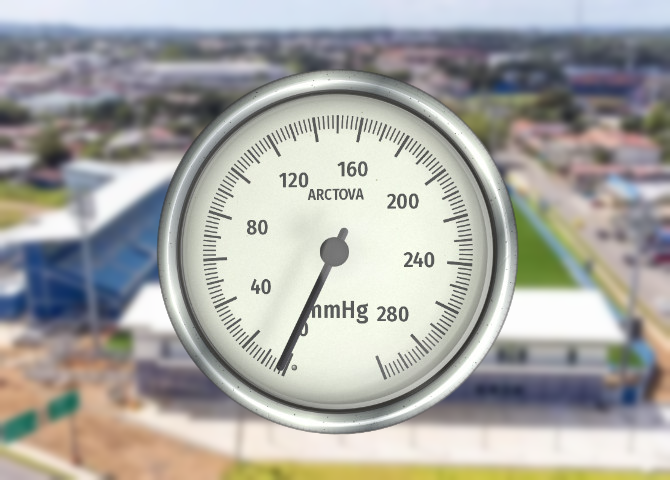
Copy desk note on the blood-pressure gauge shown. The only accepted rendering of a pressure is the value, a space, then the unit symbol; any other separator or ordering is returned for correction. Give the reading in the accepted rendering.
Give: 2 mmHg
